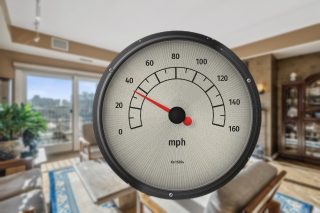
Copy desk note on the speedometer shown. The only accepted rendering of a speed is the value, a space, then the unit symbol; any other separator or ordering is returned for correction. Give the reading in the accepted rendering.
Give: 35 mph
